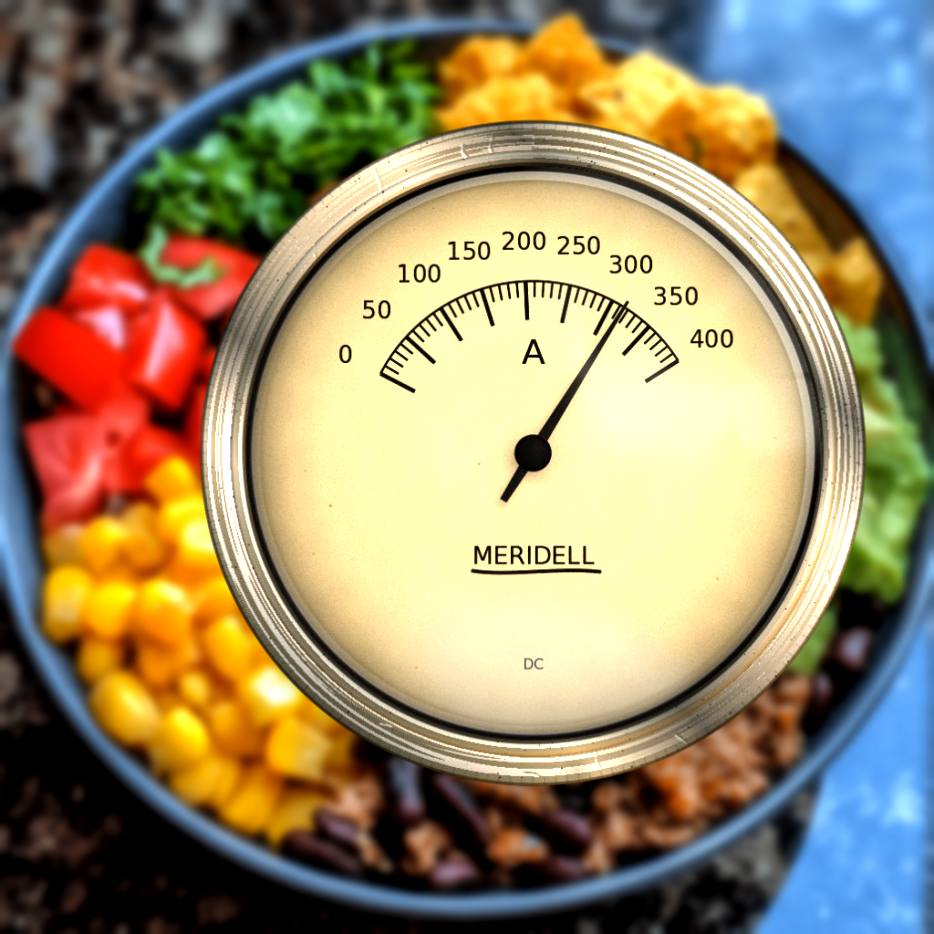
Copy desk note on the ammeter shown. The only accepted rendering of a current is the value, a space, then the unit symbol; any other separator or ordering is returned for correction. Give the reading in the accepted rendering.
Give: 315 A
